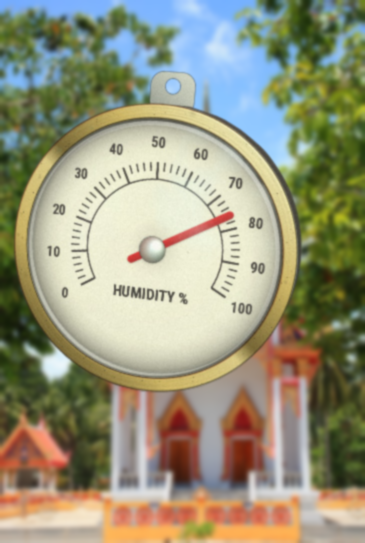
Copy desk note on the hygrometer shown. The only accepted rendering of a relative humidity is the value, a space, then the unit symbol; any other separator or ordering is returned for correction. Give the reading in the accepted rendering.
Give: 76 %
